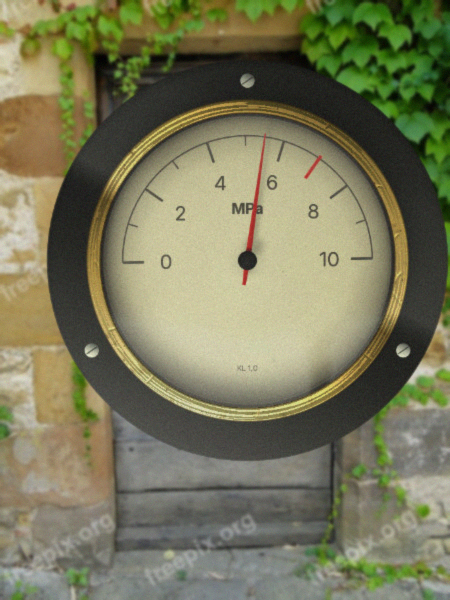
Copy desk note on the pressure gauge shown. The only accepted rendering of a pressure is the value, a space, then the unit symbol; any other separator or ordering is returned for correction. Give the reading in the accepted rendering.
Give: 5.5 MPa
